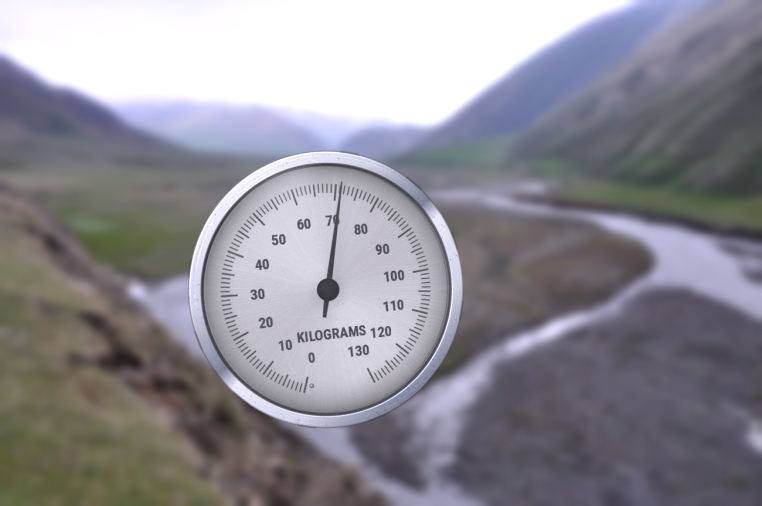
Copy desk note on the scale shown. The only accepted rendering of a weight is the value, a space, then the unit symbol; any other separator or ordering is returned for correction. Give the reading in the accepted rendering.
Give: 71 kg
